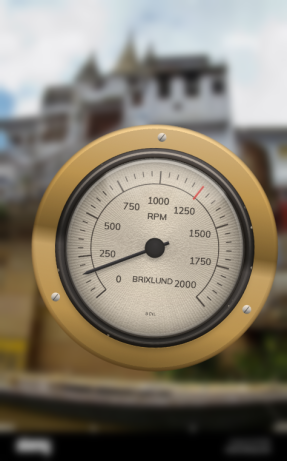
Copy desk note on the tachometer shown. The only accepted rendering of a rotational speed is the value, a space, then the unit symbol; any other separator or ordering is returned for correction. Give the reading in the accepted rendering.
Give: 150 rpm
